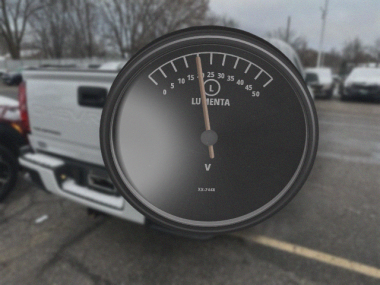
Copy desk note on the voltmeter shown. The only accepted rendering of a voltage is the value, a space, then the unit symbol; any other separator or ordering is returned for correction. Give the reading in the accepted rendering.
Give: 20 V
